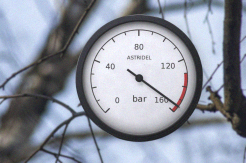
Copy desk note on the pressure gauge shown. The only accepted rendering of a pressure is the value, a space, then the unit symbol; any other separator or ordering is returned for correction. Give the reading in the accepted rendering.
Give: 155 bar
